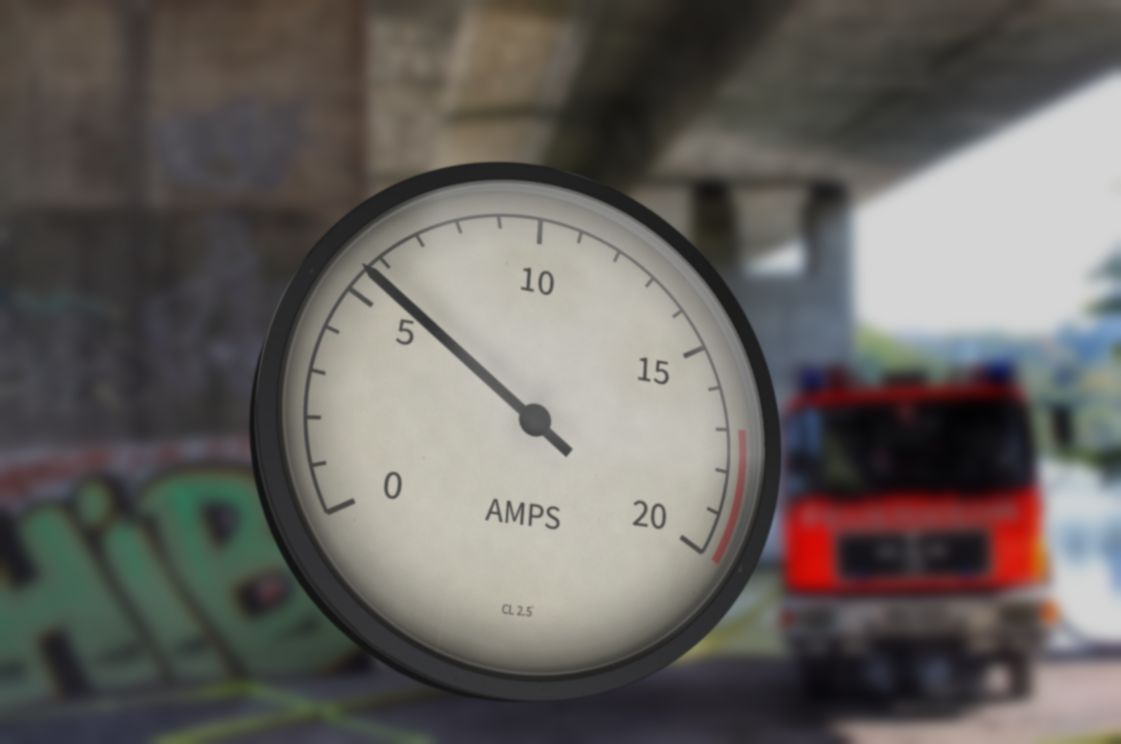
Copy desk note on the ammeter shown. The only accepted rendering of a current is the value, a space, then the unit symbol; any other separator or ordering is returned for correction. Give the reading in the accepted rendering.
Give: 5.5 A
